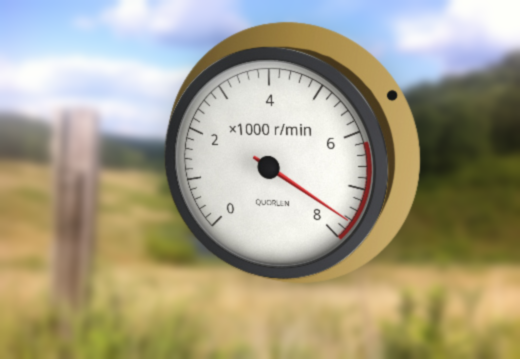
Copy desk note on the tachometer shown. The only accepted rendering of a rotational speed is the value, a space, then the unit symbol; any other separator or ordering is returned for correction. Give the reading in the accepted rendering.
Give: 7600 rpm
